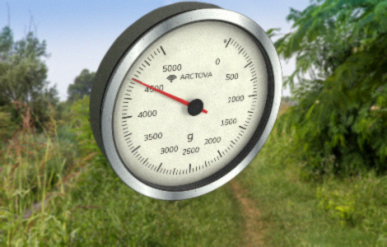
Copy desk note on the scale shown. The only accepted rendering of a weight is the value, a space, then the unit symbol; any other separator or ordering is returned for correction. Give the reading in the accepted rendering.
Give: 4500 g
